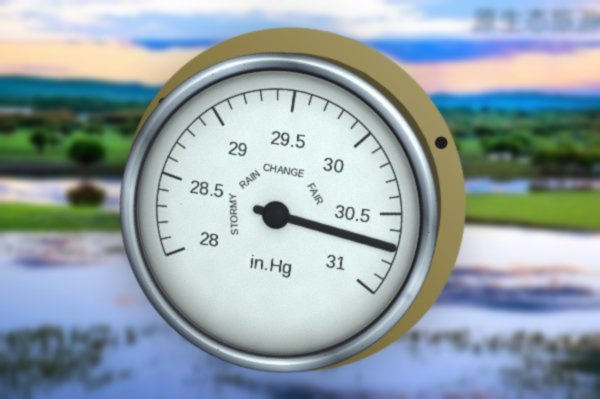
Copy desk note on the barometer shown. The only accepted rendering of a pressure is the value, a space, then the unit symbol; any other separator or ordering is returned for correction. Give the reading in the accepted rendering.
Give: 30.7 inHg
